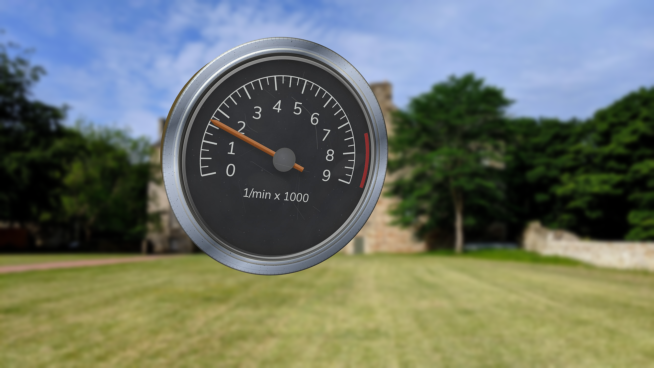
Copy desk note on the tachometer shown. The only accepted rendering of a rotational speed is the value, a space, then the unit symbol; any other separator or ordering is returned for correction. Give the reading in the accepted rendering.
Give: 1625 rpm
